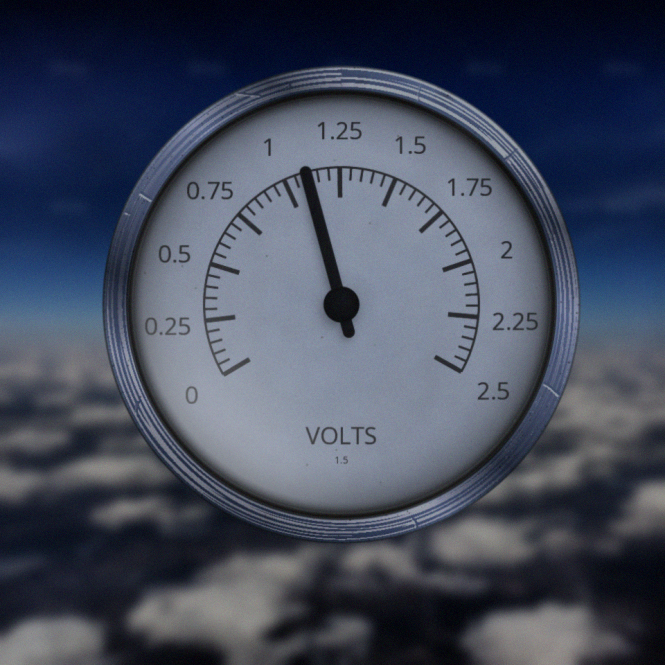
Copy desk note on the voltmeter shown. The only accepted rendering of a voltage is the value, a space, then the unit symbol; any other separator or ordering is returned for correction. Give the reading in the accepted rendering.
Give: 1.1 V
